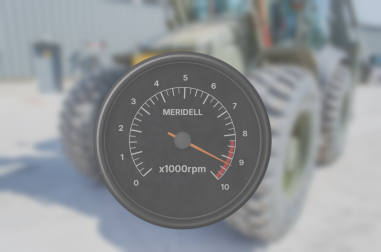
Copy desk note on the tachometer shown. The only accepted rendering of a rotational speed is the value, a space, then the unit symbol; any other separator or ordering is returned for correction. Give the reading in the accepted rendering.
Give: 9250 rpm
